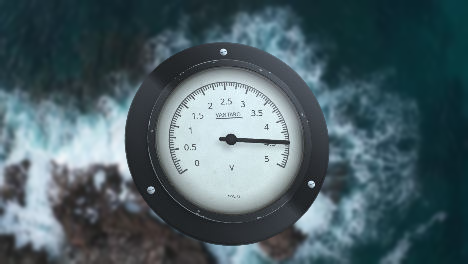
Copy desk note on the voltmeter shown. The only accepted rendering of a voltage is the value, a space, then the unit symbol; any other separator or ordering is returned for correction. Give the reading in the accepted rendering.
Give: 4.5 V
